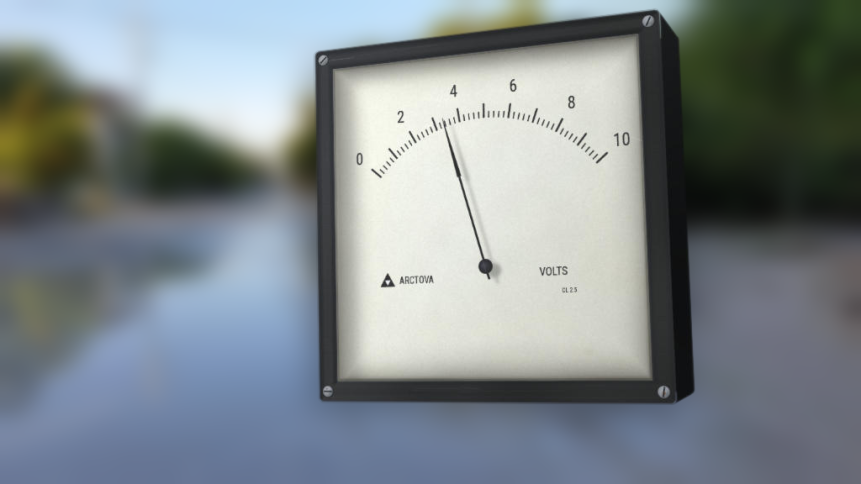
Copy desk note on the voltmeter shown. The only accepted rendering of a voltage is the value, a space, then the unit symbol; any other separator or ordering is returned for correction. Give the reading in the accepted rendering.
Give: 3.4 V
